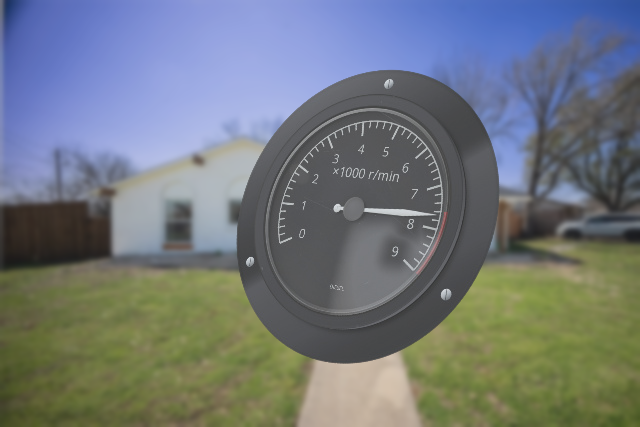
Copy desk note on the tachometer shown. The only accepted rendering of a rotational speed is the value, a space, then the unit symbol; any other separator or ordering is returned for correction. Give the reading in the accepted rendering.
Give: 7700 rpm
